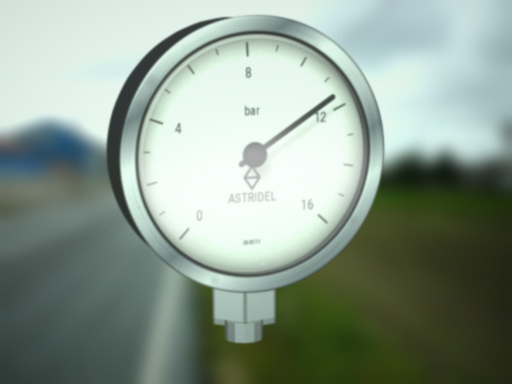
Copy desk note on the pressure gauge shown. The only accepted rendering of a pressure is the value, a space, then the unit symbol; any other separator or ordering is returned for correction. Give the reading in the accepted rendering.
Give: 11.5 bar
